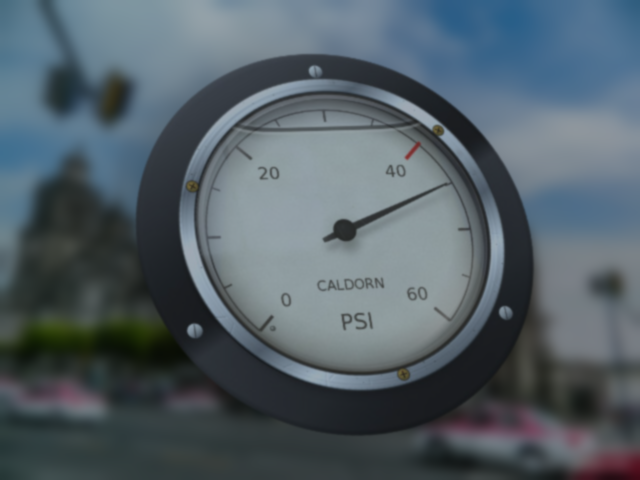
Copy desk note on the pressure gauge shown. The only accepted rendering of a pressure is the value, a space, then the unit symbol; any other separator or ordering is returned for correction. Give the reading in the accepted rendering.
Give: 45 psi
